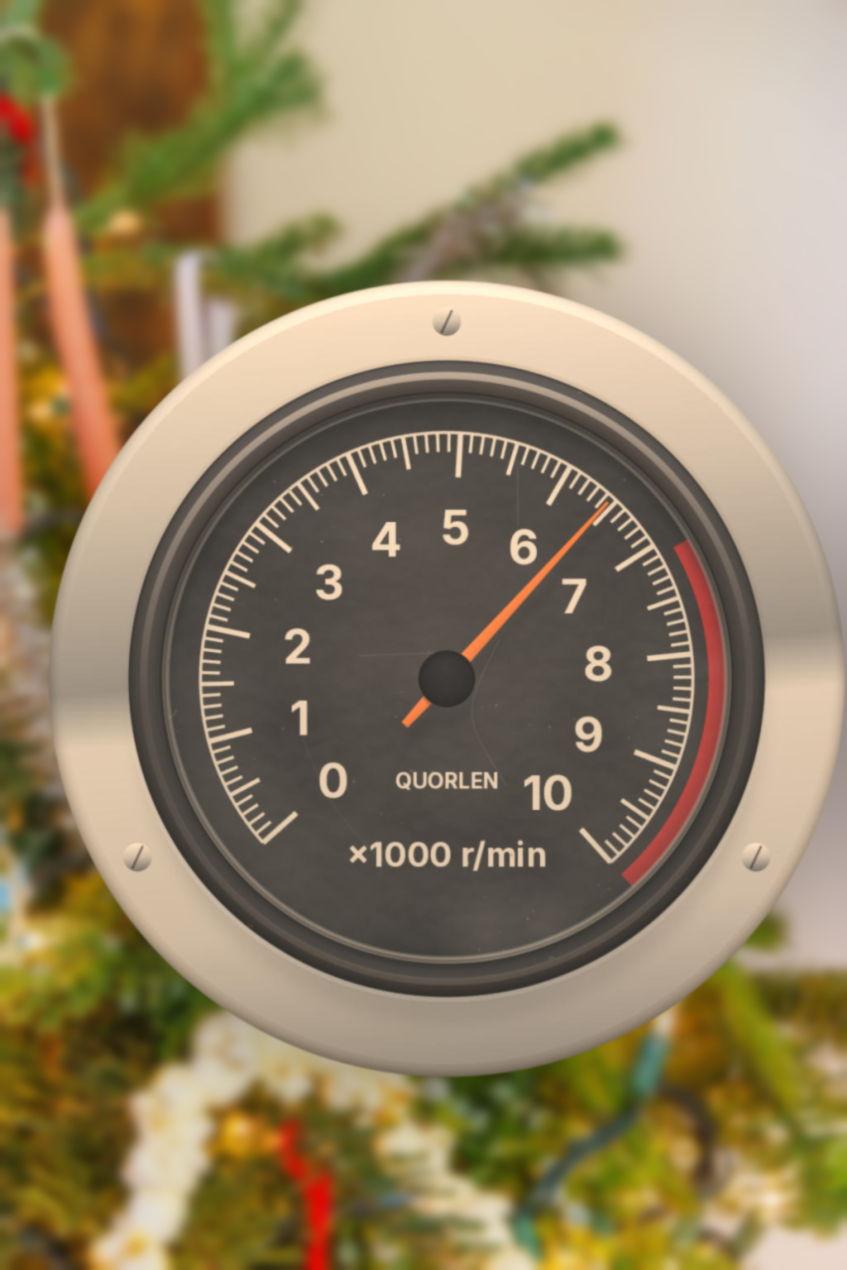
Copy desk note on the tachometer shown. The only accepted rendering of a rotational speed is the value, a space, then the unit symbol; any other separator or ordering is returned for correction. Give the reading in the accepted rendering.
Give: 6450 rpm
